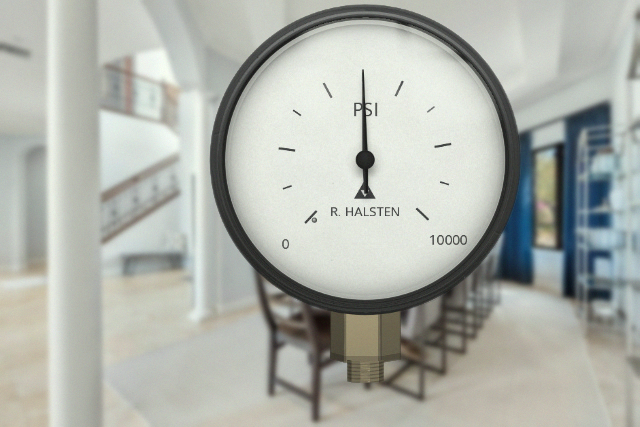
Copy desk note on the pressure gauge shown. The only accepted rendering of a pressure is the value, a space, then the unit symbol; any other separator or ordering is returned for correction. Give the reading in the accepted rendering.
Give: 5000 psi
